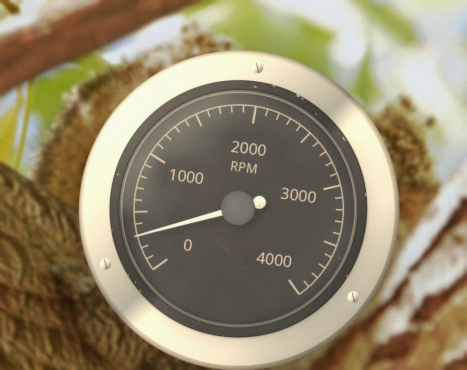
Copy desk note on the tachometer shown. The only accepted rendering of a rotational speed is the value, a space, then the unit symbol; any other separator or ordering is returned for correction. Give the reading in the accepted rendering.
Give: 300 rpm
